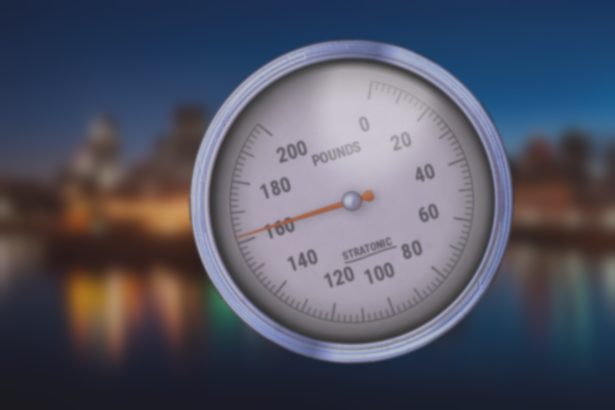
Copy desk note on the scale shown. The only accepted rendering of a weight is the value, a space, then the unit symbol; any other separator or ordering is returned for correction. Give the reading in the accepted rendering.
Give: 162 lb
